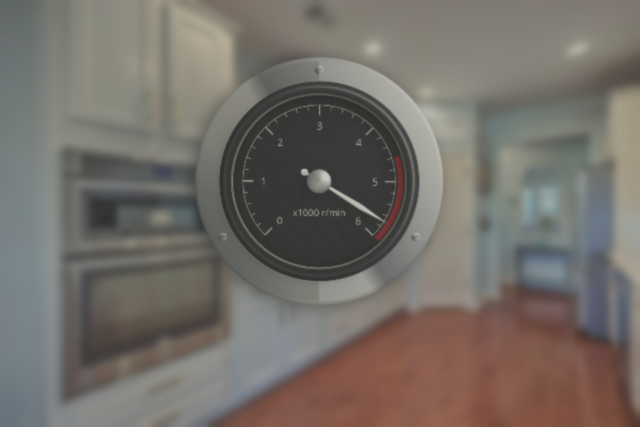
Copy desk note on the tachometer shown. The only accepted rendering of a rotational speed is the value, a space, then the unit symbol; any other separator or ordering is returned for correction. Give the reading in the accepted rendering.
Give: 5700 rpm
